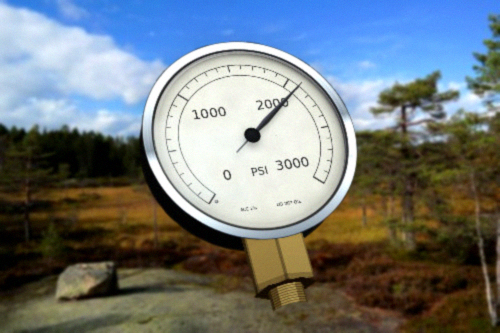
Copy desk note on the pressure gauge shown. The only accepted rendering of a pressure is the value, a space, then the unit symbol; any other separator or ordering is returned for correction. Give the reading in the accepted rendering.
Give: 2100 psi
